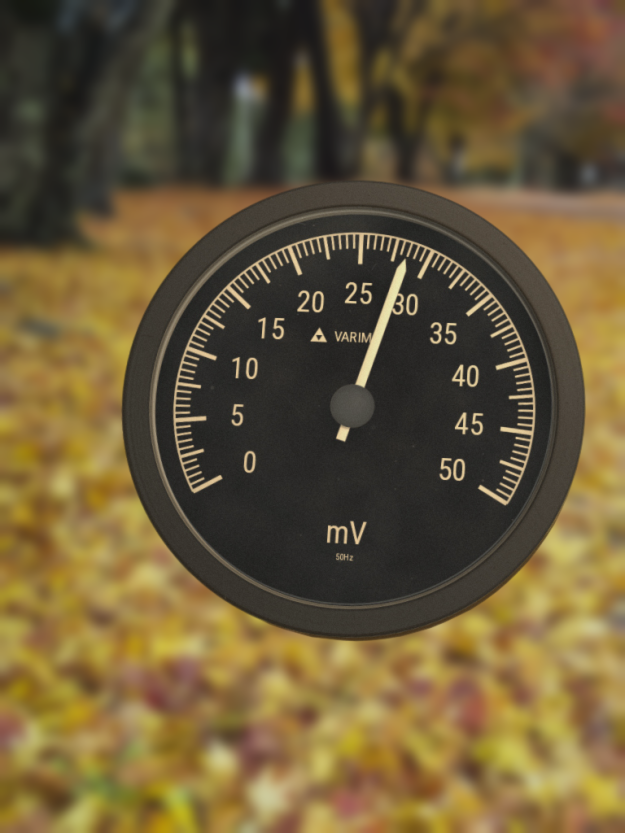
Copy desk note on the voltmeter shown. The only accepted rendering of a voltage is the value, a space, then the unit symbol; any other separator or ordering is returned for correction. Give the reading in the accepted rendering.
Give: 28.5 mV
